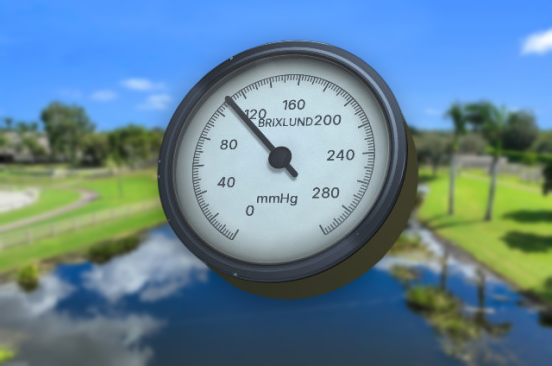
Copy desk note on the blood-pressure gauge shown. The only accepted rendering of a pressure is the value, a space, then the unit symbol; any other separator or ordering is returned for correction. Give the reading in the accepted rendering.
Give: 110 mmHg
